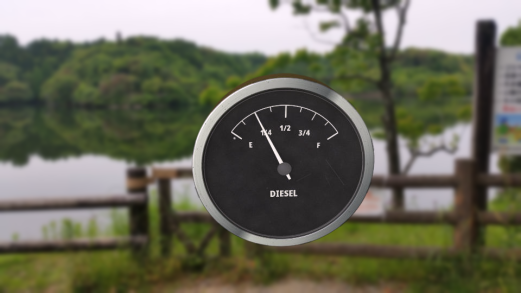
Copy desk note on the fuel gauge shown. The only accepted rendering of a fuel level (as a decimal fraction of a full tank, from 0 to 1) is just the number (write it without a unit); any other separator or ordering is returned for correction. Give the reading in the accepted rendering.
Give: 0.25
